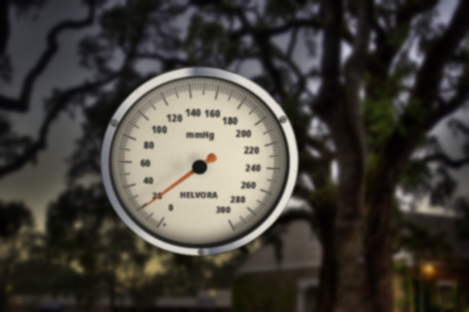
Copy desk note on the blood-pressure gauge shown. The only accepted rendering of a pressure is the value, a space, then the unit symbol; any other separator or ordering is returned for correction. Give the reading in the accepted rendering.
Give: 20 mmHg
